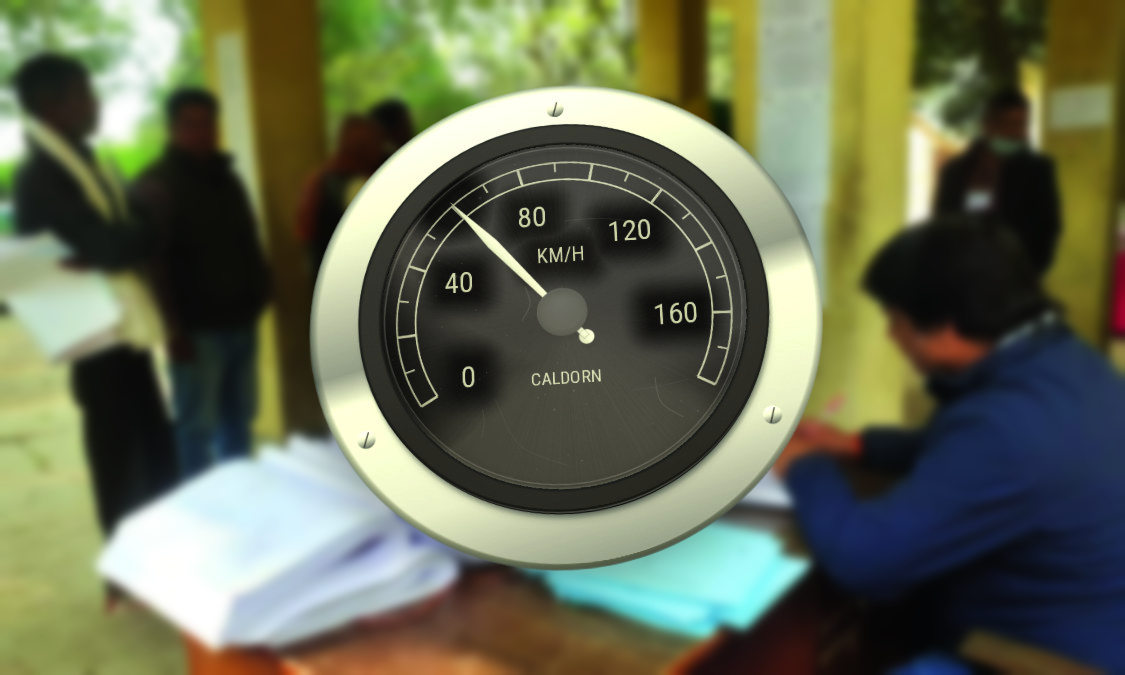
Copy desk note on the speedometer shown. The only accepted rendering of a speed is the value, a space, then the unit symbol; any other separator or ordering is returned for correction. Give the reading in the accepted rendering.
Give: 60 km/h
